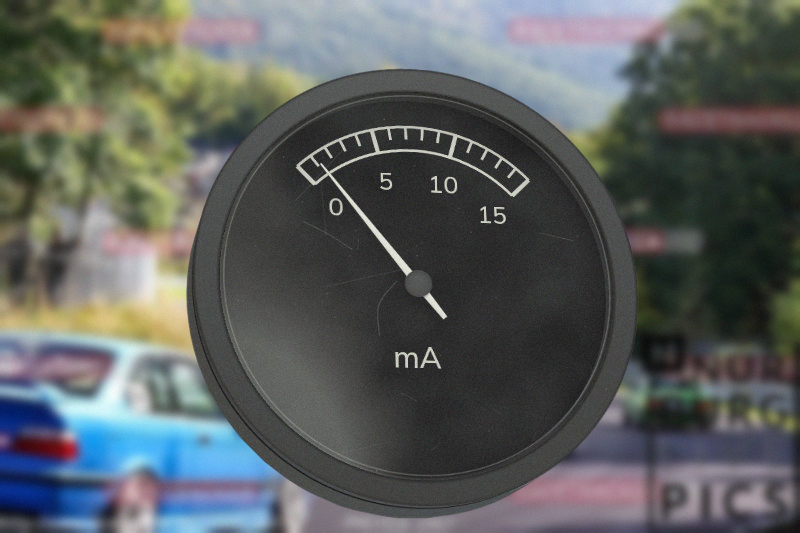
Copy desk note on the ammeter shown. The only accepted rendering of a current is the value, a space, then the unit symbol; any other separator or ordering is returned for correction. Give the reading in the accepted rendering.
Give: 1 mA
